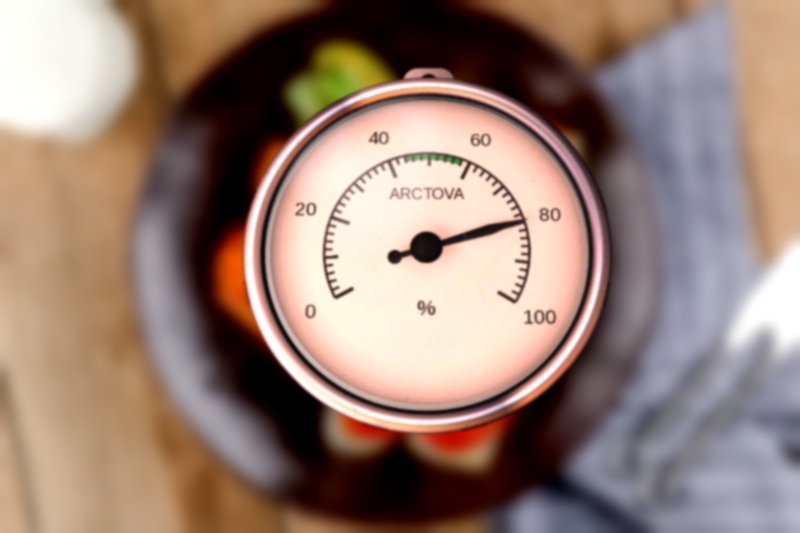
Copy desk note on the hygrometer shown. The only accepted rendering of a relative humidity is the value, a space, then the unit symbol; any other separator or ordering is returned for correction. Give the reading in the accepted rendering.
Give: 80 %
